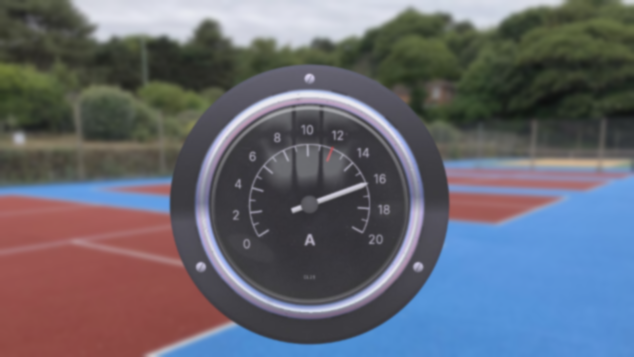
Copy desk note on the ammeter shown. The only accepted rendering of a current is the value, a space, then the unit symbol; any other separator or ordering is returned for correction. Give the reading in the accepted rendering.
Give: 16 A
